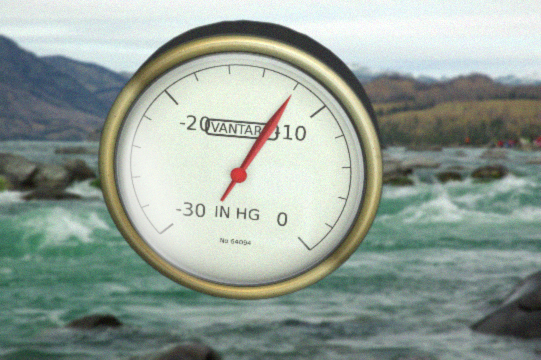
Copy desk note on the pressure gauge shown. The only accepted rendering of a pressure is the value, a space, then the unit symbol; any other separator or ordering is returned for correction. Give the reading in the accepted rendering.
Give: -12 inHg
